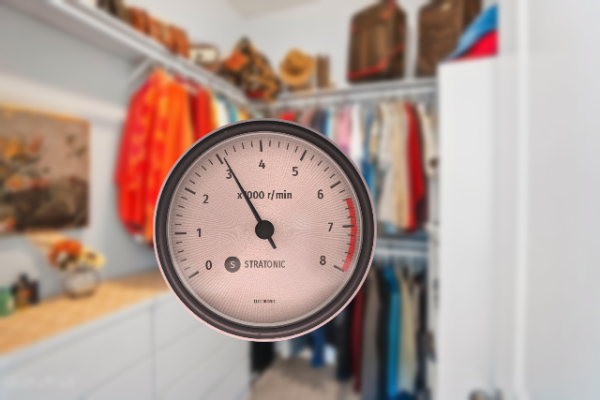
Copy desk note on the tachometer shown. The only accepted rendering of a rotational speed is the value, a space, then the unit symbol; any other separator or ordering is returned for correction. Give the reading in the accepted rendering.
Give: 3100 rpm
